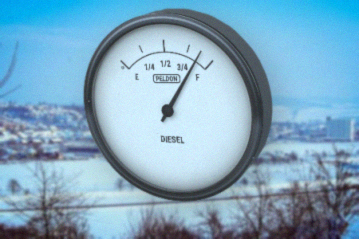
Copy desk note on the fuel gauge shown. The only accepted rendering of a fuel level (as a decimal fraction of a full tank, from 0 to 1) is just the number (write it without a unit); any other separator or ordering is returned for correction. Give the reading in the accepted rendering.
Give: 0.875
